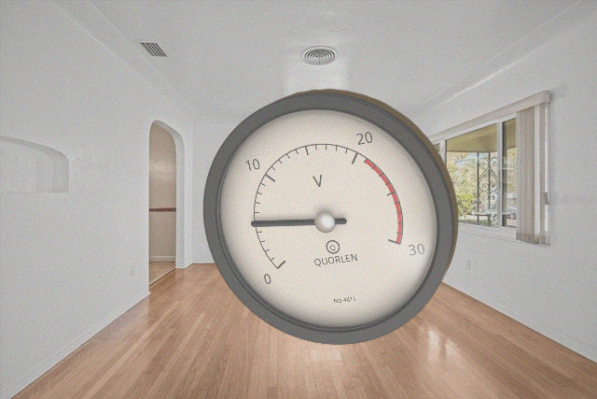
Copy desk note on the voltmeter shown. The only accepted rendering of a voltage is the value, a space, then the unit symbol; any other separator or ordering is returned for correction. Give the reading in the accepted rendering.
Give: 5 V
